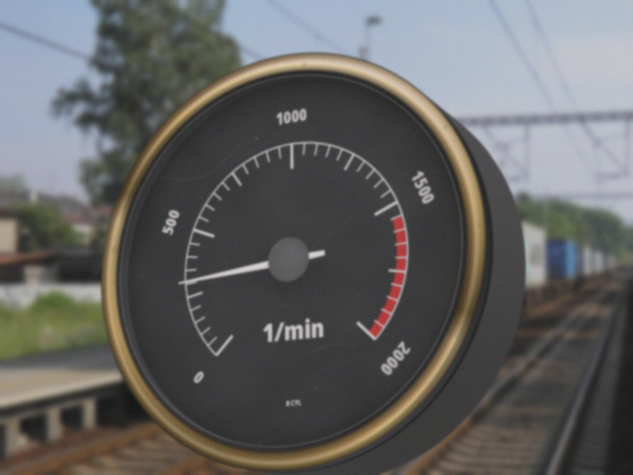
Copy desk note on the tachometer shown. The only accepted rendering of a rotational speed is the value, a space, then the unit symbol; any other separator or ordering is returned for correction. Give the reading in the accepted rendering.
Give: 300 rpm
